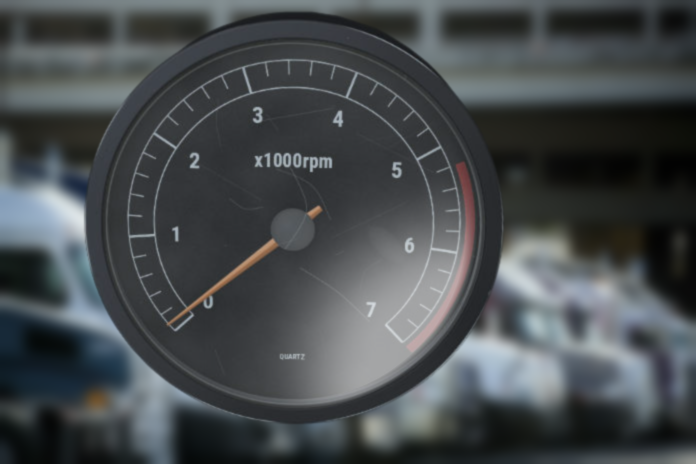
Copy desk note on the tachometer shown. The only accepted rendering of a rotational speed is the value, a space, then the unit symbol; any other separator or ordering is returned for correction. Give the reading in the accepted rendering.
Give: 100 rpm
